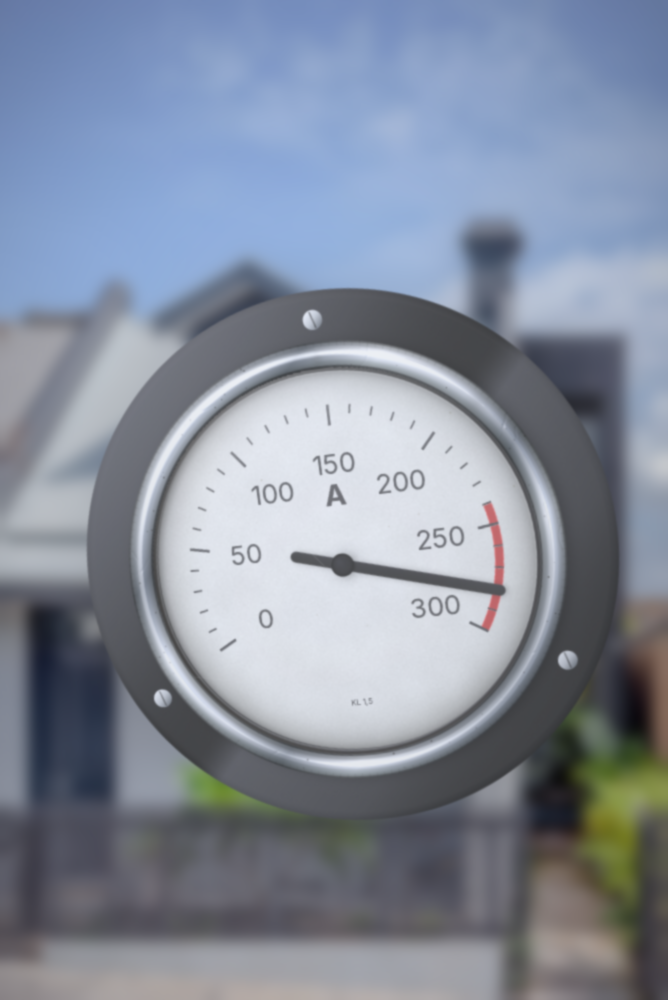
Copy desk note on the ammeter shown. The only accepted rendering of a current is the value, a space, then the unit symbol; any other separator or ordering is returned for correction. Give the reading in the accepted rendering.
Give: 280 A
